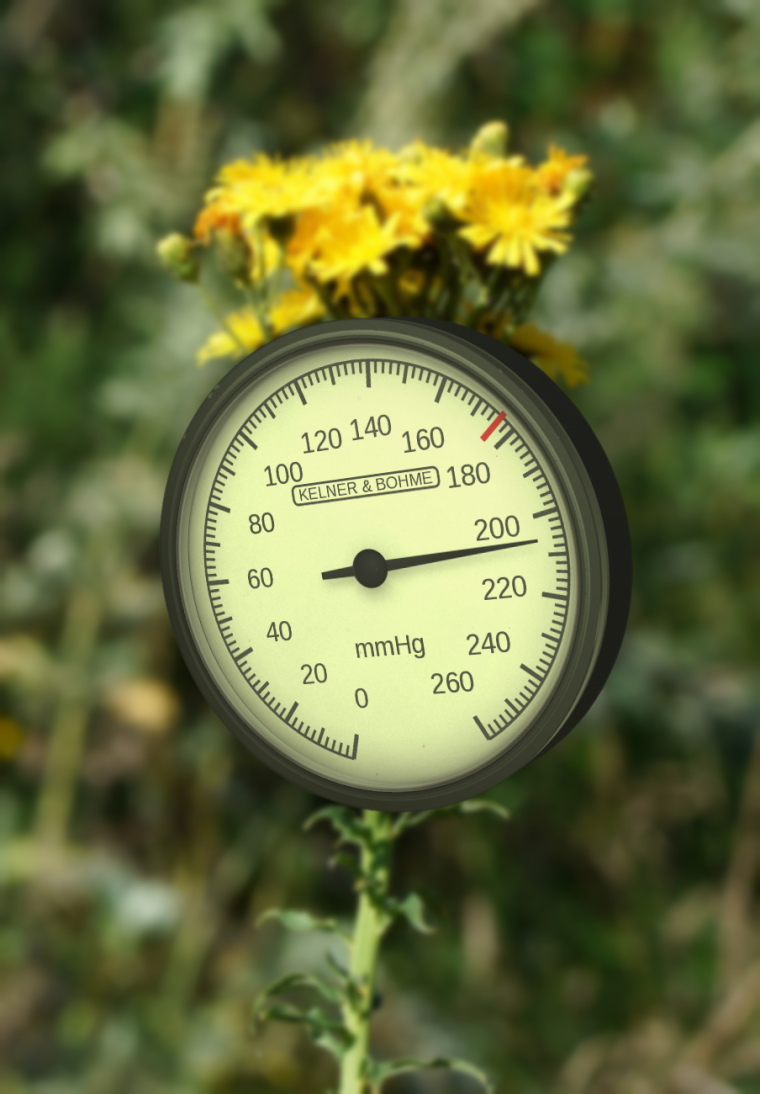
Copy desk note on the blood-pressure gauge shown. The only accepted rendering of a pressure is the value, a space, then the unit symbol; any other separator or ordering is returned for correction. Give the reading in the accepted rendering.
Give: 206 mmHg
